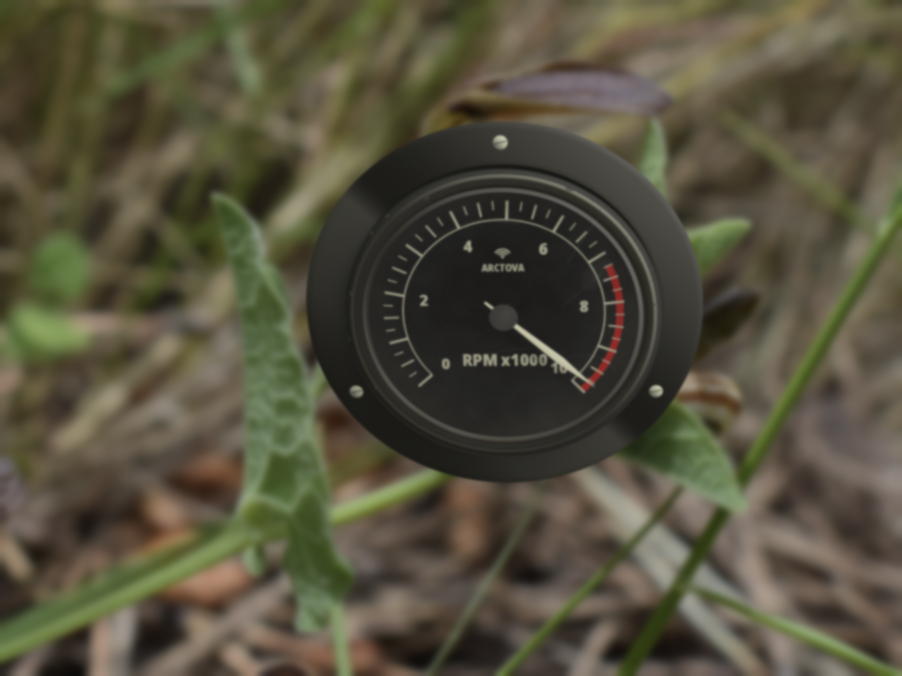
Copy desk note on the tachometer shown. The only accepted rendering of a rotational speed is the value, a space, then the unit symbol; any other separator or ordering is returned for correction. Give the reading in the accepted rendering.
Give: 9750 rpm
